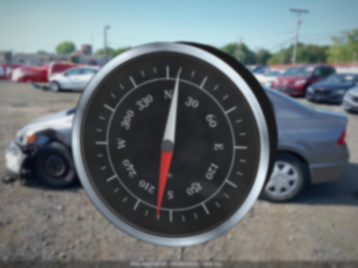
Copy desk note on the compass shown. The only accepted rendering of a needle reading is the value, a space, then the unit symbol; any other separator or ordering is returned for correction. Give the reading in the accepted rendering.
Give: 190 °
